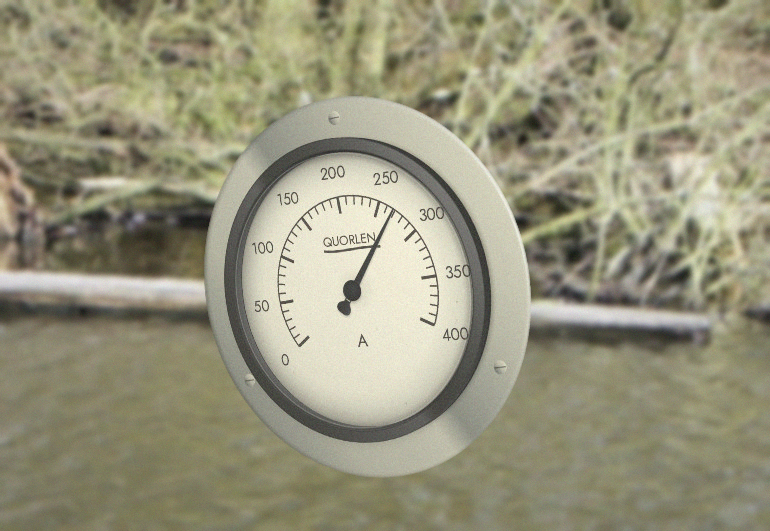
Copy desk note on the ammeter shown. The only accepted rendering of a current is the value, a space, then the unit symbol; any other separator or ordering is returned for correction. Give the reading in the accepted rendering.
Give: 270 A
